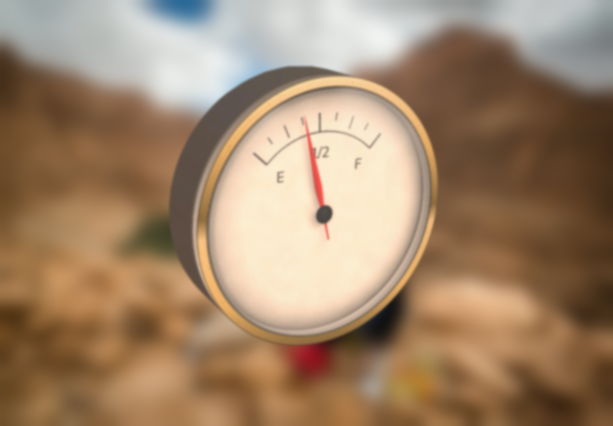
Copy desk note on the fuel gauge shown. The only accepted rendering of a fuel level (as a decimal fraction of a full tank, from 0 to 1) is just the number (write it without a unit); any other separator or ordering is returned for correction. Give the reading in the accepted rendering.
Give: 0.375
